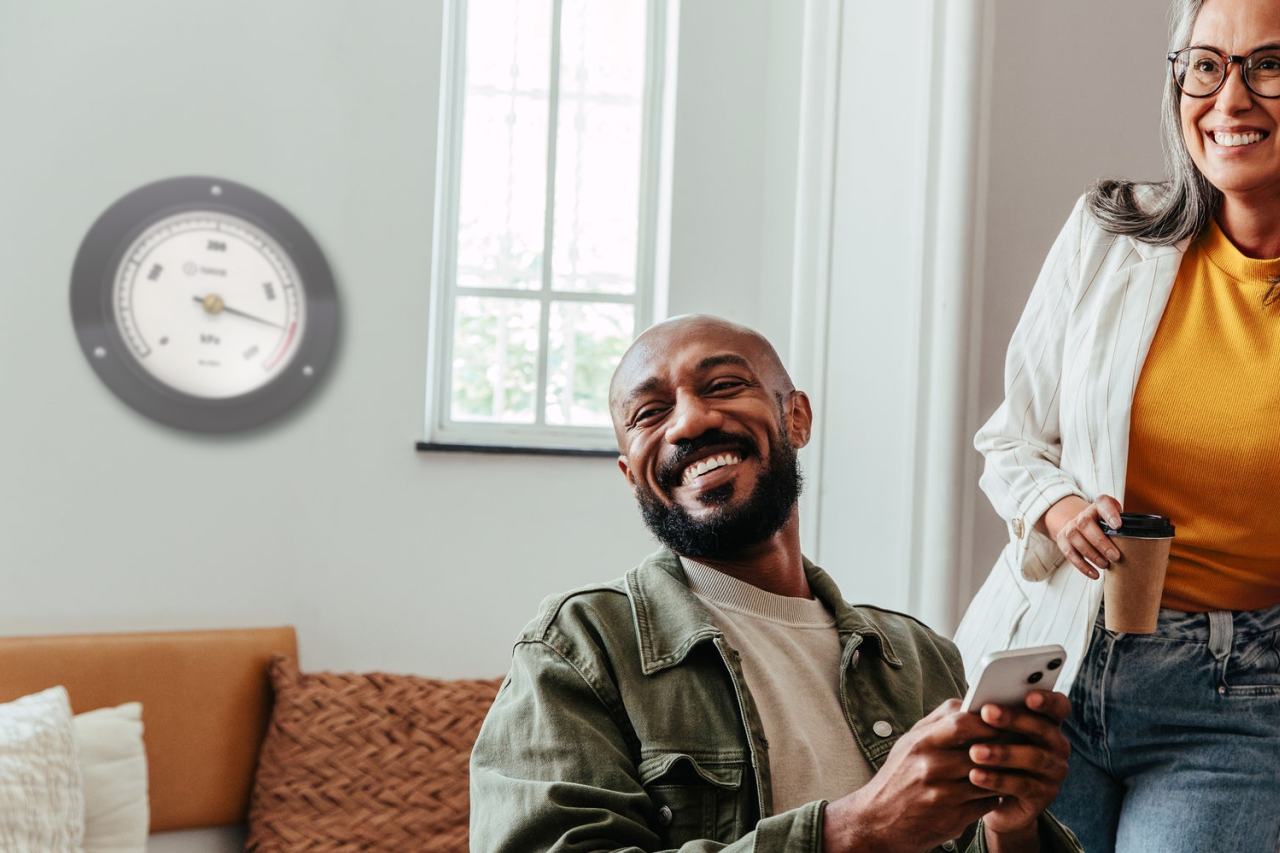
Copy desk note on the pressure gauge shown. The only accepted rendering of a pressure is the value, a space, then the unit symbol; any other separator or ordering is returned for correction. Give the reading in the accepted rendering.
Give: 350 kPa
